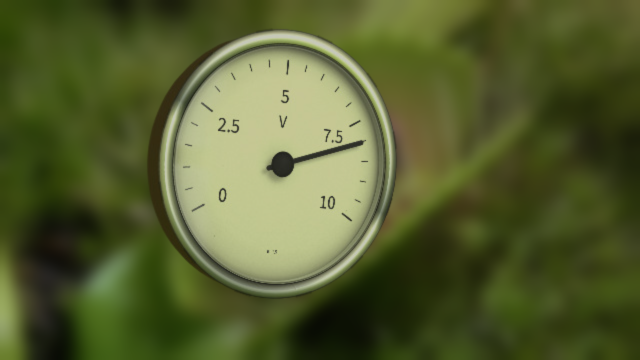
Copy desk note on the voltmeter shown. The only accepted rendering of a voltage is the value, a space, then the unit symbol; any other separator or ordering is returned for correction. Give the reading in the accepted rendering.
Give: 8 V
